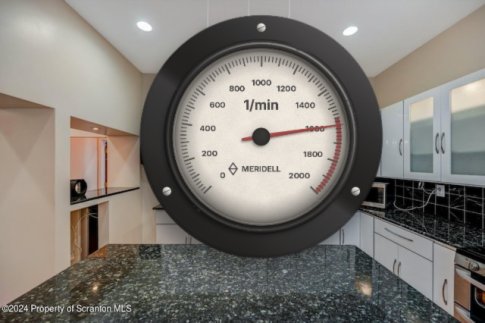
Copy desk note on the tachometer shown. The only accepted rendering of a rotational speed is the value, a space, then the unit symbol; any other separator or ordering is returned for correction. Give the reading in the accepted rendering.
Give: 1600 rpm
